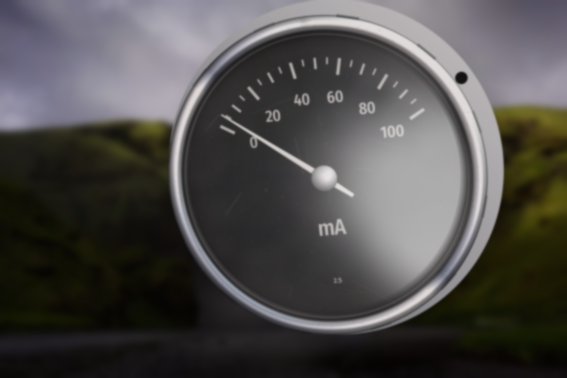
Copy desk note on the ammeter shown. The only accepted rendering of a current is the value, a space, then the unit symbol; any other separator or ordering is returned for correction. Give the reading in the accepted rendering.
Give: 5 mA
